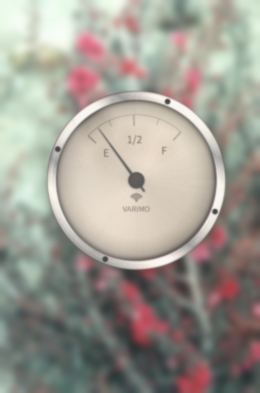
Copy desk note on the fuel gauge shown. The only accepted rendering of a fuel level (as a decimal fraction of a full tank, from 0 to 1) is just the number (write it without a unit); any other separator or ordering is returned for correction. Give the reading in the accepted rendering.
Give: 0.125
